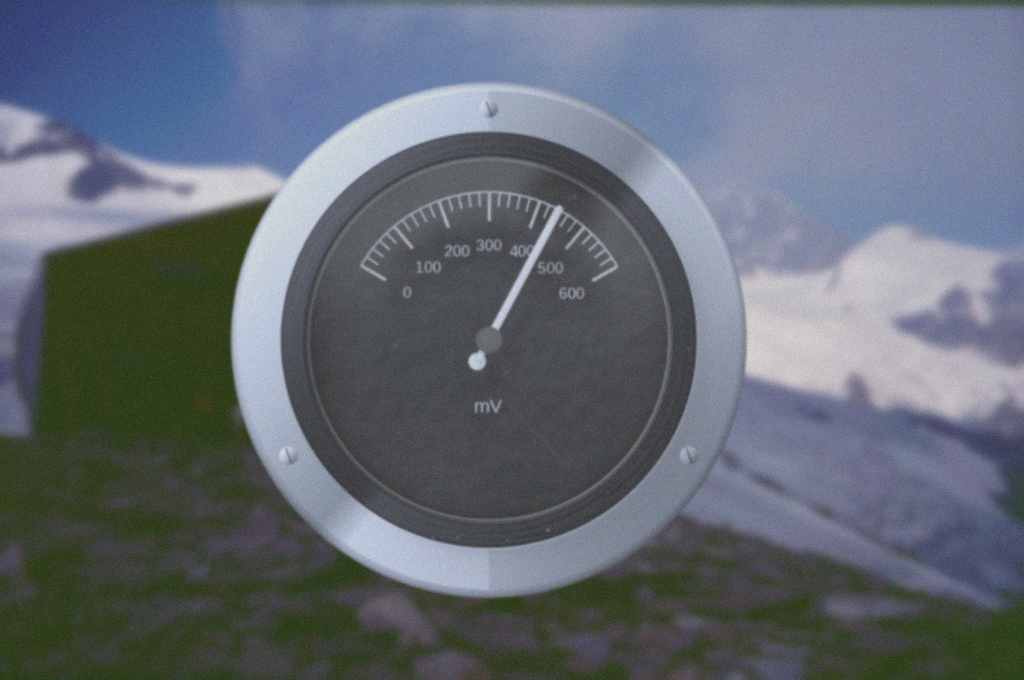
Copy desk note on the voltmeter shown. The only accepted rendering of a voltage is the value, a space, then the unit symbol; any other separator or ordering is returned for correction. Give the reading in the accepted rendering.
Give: 440 mV
